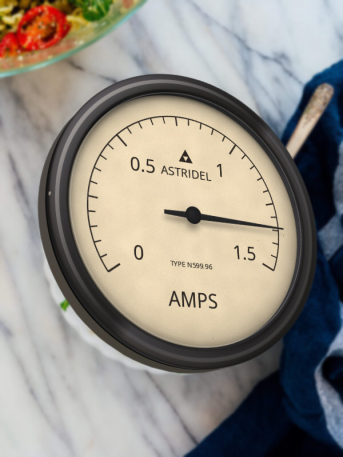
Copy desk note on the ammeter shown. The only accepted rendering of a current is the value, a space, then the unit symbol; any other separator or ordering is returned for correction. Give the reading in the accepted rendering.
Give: 1.35 A
